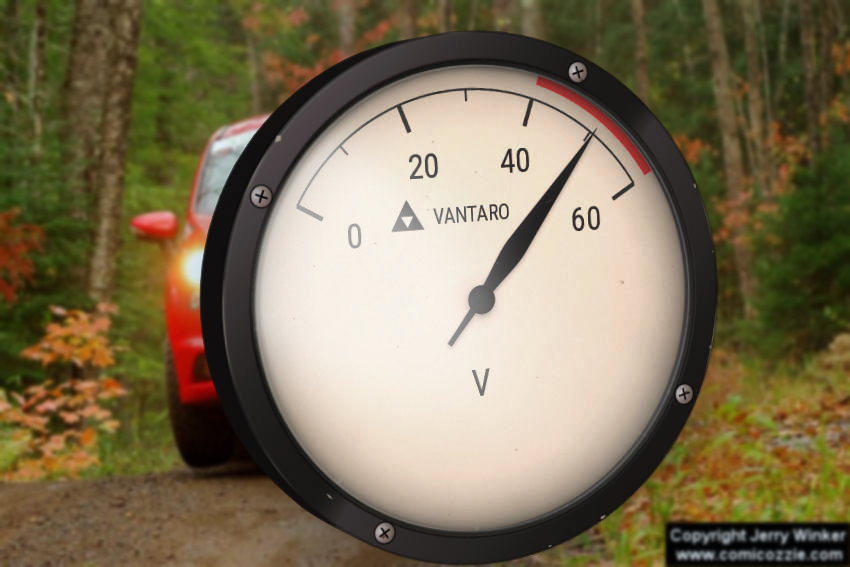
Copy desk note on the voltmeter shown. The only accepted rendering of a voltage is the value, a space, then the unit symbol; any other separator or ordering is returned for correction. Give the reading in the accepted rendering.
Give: 50 V
